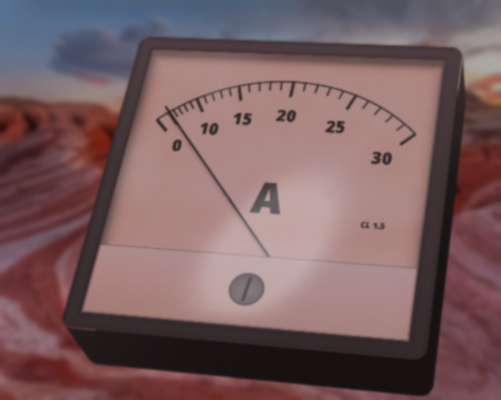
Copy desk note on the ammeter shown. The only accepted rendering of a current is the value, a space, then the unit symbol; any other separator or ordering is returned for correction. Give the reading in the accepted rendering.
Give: 5 A
